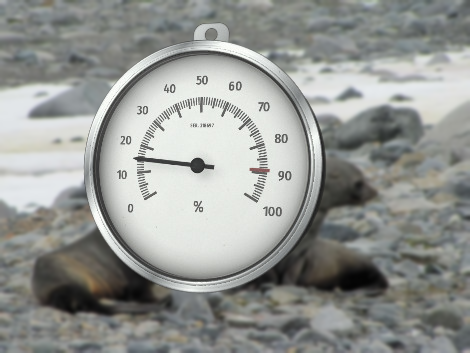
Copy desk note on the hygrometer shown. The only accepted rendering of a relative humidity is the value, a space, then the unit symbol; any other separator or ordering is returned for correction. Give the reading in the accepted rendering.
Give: 15 %
